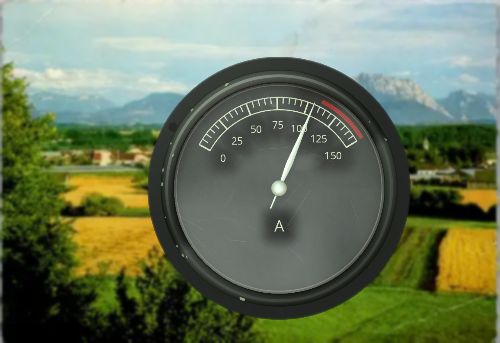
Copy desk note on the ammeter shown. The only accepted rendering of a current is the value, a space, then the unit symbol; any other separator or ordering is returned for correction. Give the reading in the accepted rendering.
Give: 105 A
